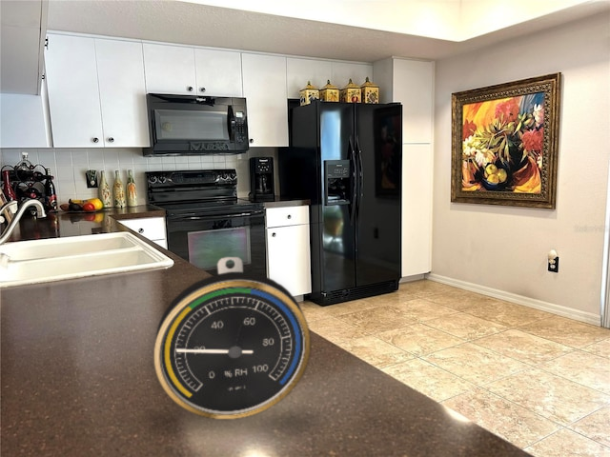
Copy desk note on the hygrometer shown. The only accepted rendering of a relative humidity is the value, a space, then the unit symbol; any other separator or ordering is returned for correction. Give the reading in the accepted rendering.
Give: 20 %
